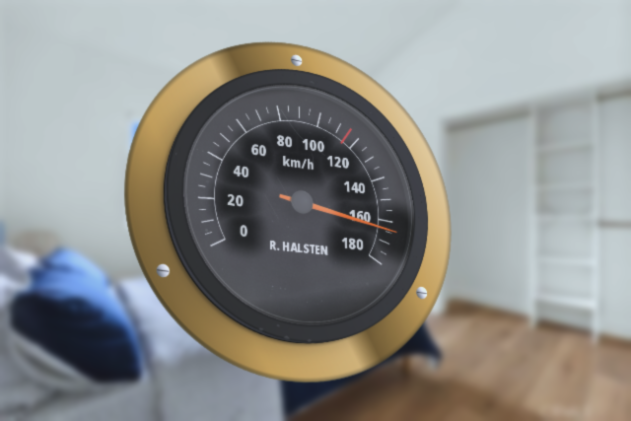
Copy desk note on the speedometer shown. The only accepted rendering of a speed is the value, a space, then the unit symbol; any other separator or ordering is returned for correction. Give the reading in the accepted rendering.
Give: 165 km/h
